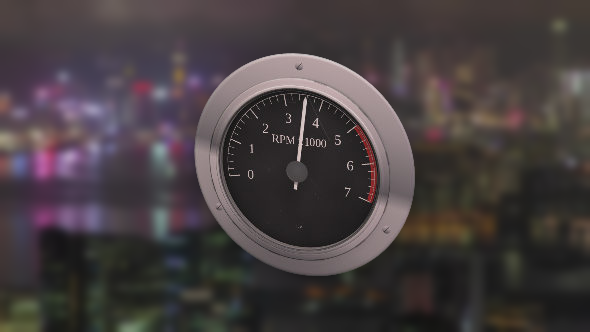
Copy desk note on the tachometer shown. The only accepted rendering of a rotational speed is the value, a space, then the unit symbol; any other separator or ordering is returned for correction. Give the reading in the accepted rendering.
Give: 3600 rpm
